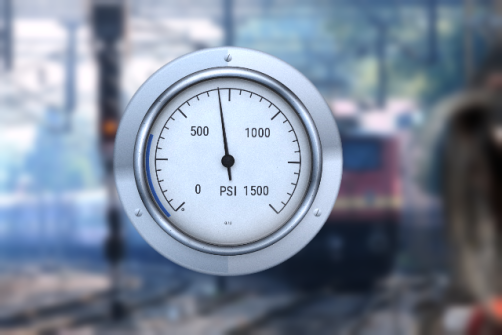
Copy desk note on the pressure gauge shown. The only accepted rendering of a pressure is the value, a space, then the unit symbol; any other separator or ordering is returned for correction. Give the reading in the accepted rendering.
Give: 700 psi
